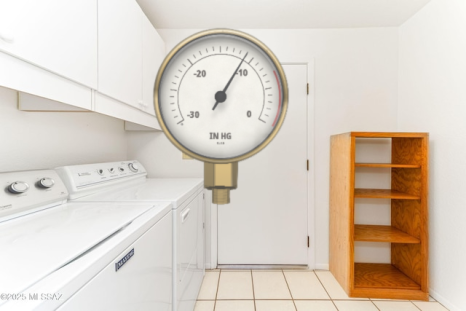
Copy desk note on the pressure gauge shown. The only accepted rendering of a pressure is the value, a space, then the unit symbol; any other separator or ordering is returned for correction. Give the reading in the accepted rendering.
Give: -11 inHg
